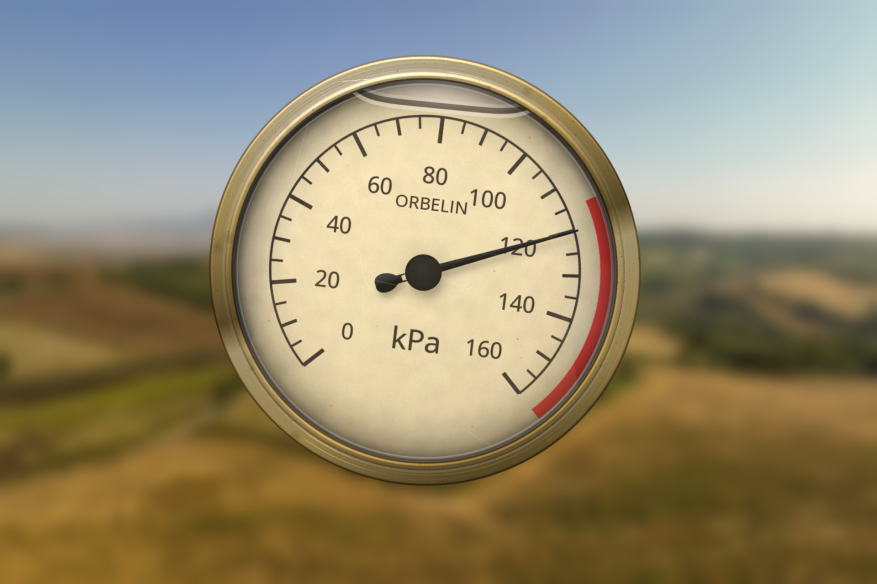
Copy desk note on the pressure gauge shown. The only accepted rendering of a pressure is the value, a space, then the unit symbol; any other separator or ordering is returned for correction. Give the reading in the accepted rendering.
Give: 120 kPa
